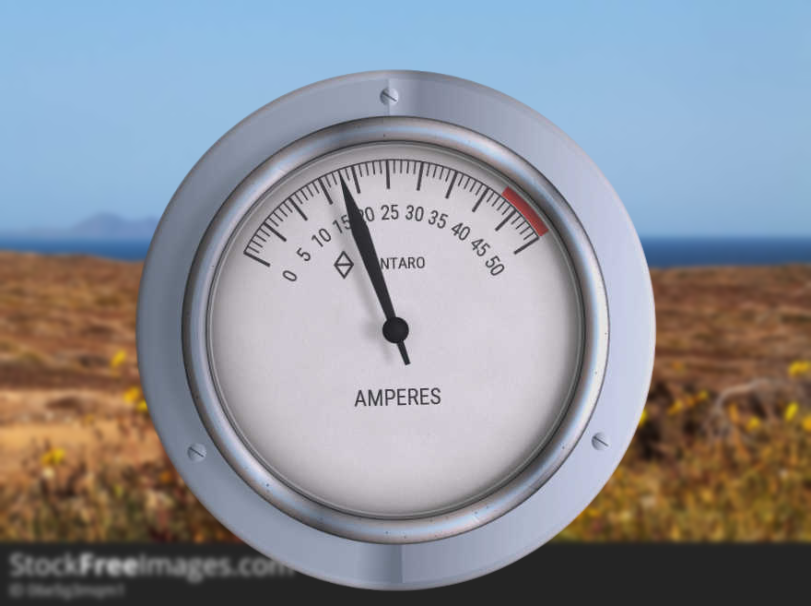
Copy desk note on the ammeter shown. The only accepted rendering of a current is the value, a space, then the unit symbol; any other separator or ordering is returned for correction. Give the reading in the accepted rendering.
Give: 18 A
